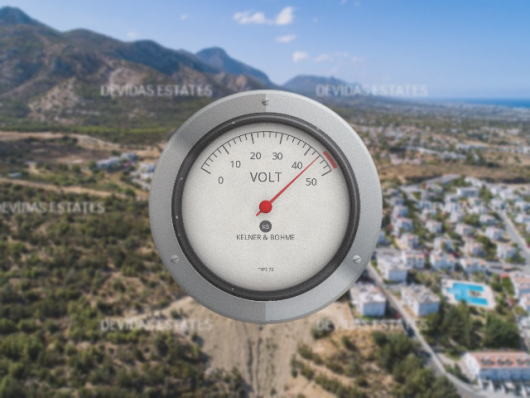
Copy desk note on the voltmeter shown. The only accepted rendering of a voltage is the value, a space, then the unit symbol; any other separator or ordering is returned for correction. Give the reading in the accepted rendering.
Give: 44 V
